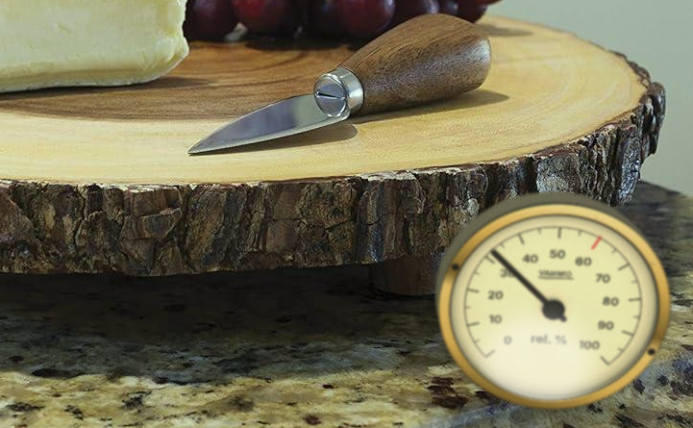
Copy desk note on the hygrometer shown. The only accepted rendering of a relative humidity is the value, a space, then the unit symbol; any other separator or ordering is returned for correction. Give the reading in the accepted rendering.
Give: 32.5 %
